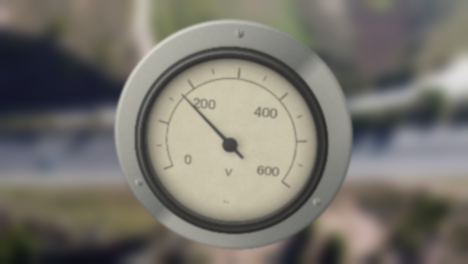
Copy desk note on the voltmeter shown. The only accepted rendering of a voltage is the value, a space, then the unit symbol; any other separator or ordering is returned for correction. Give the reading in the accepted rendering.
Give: 175 V
